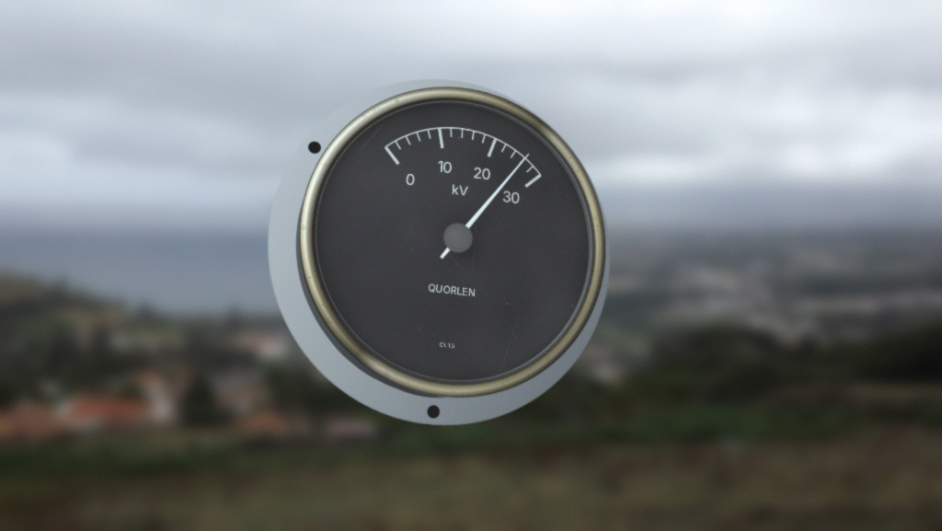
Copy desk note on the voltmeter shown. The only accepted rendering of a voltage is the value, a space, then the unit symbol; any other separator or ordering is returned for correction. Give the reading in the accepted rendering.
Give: 26 kV
